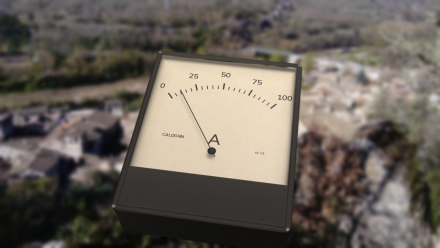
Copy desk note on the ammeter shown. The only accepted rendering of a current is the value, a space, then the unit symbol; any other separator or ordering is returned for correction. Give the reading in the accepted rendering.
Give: 10 A
